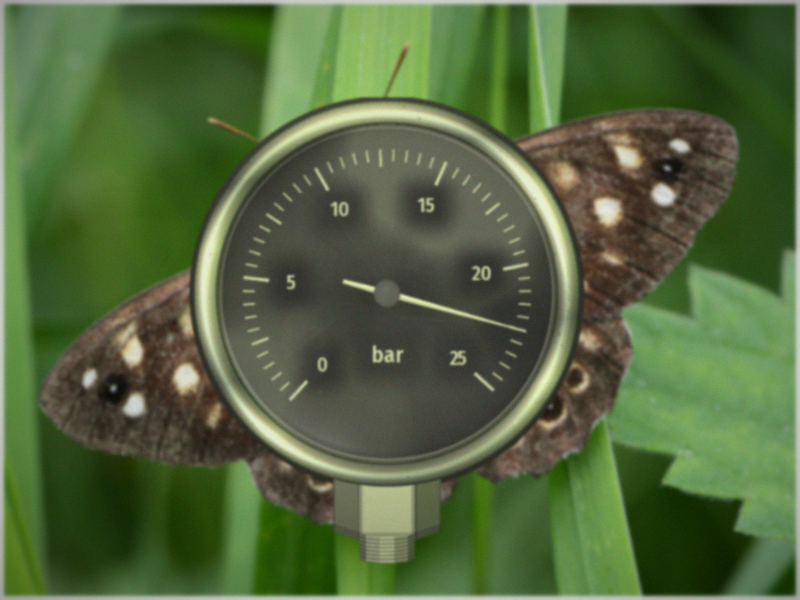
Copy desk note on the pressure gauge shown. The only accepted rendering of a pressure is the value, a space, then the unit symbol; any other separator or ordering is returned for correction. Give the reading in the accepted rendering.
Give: 22.5 bar
